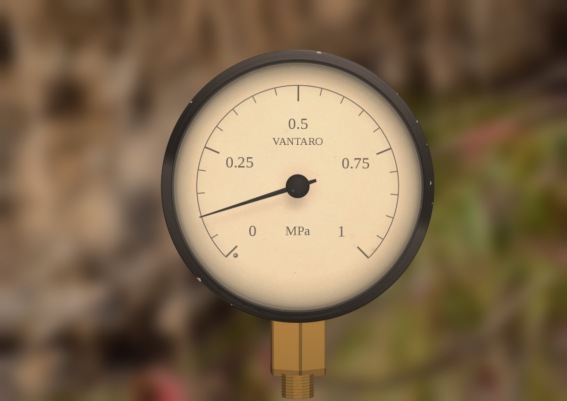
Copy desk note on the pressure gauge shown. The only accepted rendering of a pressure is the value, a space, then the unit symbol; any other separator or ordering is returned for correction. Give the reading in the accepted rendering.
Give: 0.1 MPa
